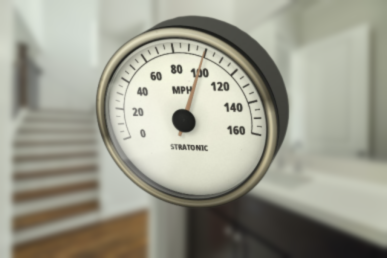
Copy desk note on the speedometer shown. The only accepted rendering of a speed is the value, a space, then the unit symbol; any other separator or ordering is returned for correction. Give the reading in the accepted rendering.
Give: 100 mph
